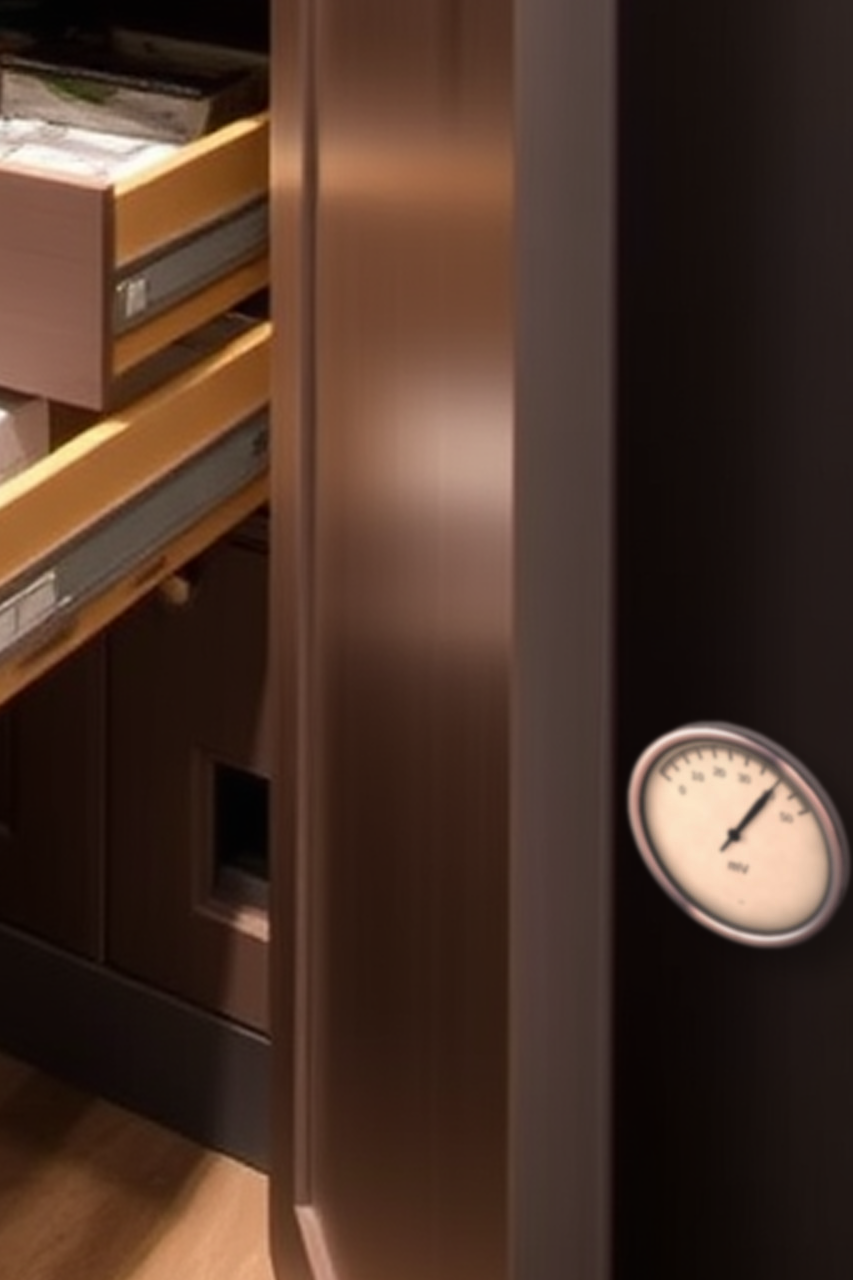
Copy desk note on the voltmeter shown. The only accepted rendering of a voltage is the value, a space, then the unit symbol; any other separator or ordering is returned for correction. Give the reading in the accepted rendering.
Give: 40 mV
